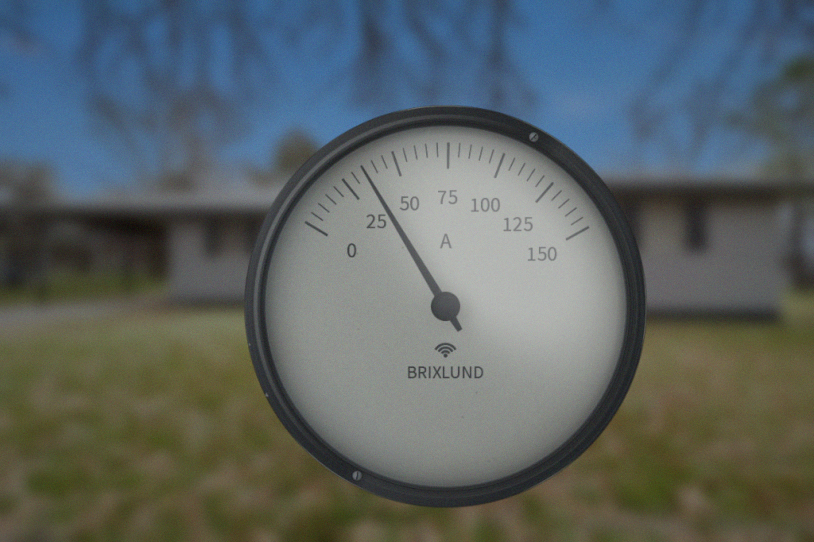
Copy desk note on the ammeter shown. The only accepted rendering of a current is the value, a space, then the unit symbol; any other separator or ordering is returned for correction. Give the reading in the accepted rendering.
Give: 35 A
